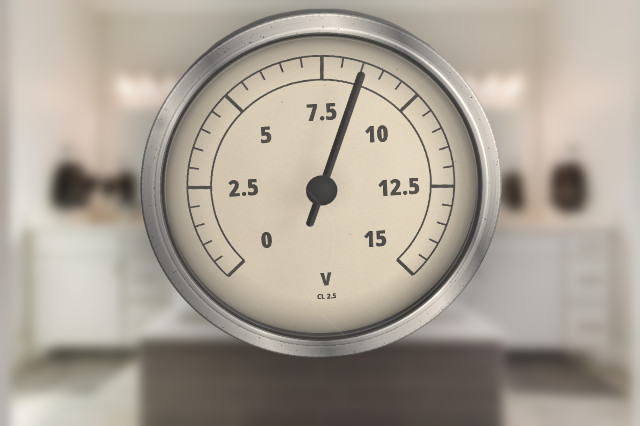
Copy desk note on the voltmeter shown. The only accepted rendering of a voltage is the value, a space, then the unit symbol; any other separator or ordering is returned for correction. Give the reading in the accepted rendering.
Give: 8.5 V
